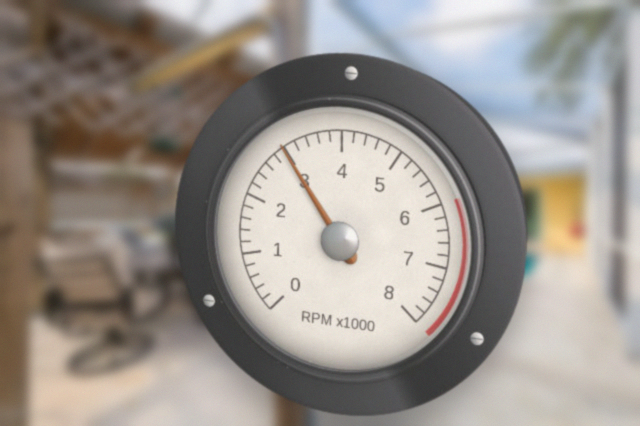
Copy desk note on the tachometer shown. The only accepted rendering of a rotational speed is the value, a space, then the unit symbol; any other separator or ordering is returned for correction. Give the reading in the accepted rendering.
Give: 3000 rpm
